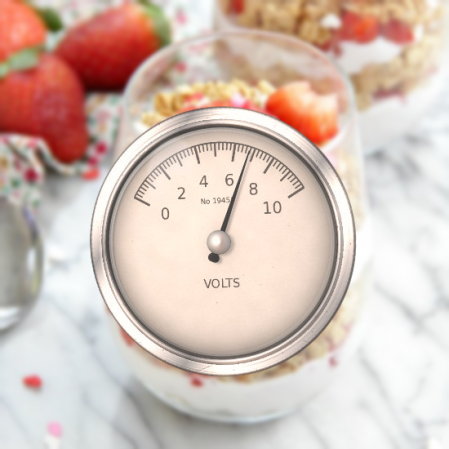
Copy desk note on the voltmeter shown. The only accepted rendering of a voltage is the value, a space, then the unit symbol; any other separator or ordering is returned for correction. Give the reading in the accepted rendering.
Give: 6.8 V
